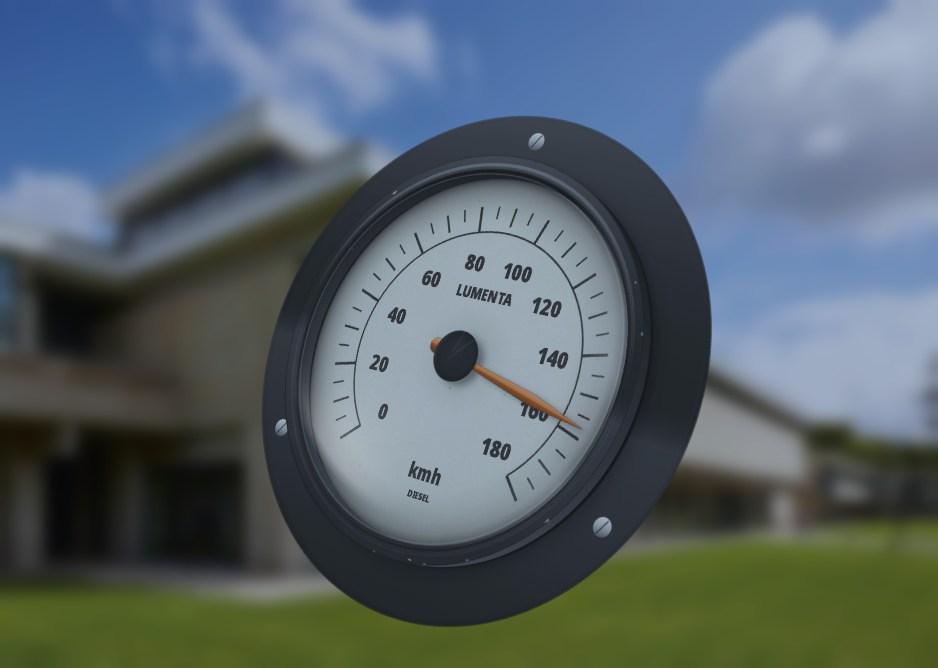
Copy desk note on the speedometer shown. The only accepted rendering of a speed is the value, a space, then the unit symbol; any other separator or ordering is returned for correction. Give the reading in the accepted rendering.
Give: 157.5 km/h
